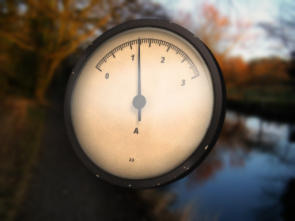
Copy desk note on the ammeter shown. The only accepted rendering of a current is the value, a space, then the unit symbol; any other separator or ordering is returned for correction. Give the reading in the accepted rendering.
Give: 1.25 A
